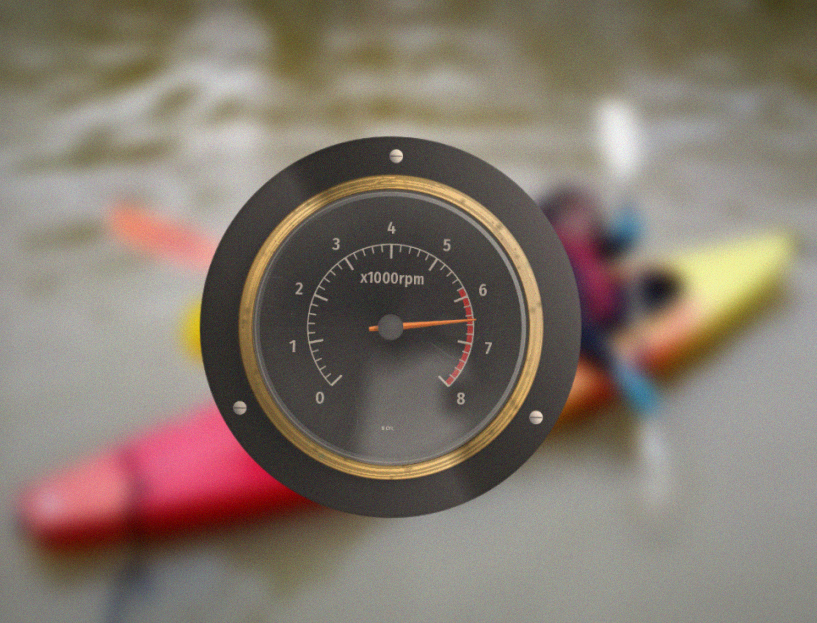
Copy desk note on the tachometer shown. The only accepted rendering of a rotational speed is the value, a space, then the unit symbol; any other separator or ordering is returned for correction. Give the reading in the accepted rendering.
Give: 6500 rpm
